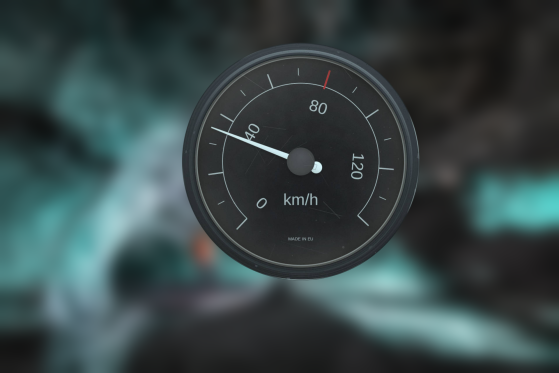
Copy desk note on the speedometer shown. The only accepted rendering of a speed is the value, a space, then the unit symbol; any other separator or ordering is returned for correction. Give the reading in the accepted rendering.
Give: 35 km/h
